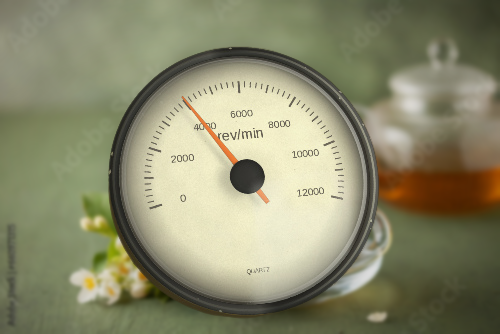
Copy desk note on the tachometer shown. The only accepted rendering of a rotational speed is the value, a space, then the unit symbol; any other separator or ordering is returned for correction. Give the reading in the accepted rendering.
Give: 4000 rpm
